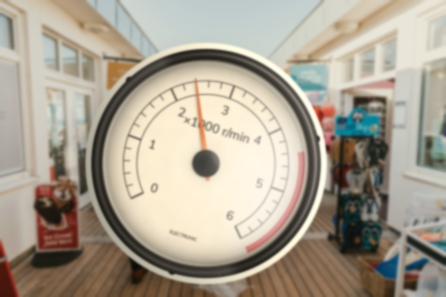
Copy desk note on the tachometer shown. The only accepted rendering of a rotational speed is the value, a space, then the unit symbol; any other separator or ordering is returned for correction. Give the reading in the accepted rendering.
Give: 2400 rpm
